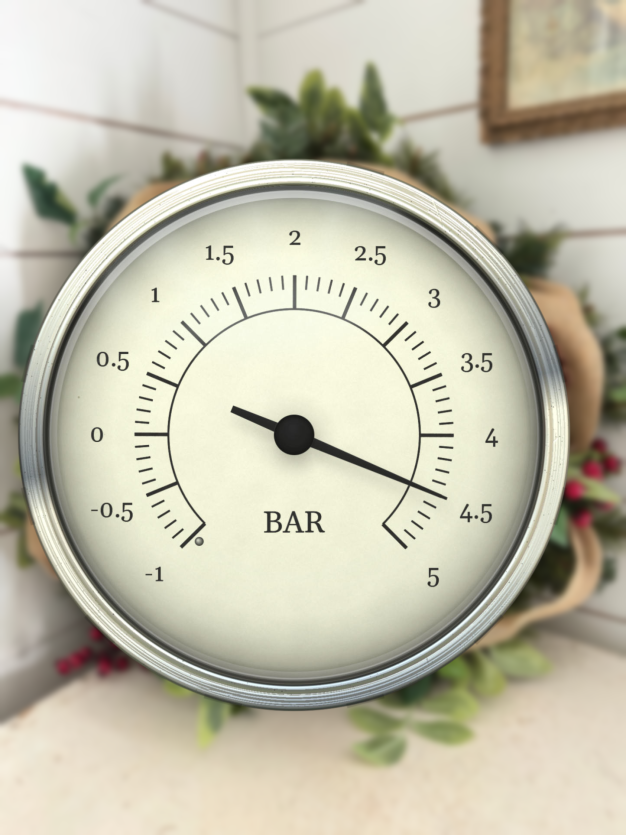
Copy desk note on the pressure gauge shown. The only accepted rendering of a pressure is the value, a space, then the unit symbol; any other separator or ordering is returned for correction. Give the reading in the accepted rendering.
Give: 4.5 bar
